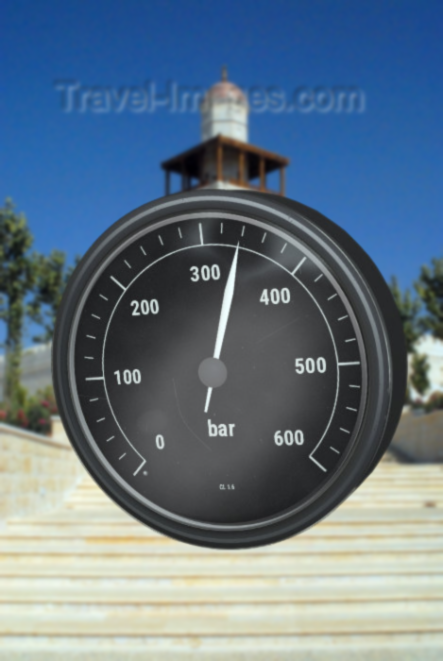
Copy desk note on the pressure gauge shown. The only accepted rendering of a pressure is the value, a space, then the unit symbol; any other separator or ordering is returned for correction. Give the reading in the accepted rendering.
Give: 340 bar
